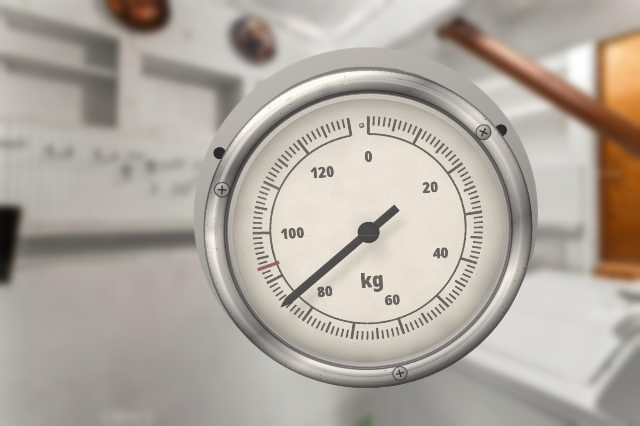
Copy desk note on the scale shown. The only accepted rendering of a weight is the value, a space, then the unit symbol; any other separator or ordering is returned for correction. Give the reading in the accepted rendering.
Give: 85 kg
